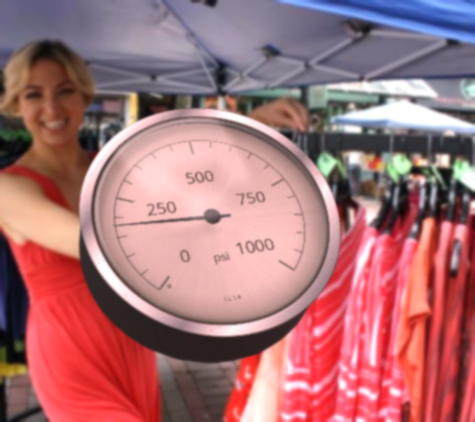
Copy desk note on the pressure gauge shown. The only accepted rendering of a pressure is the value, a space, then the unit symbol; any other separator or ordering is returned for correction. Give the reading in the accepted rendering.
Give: 175 psi
